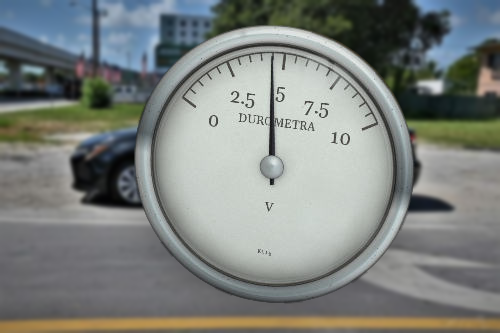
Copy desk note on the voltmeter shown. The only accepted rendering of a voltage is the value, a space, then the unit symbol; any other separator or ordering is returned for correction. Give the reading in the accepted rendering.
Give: 4.5 V
